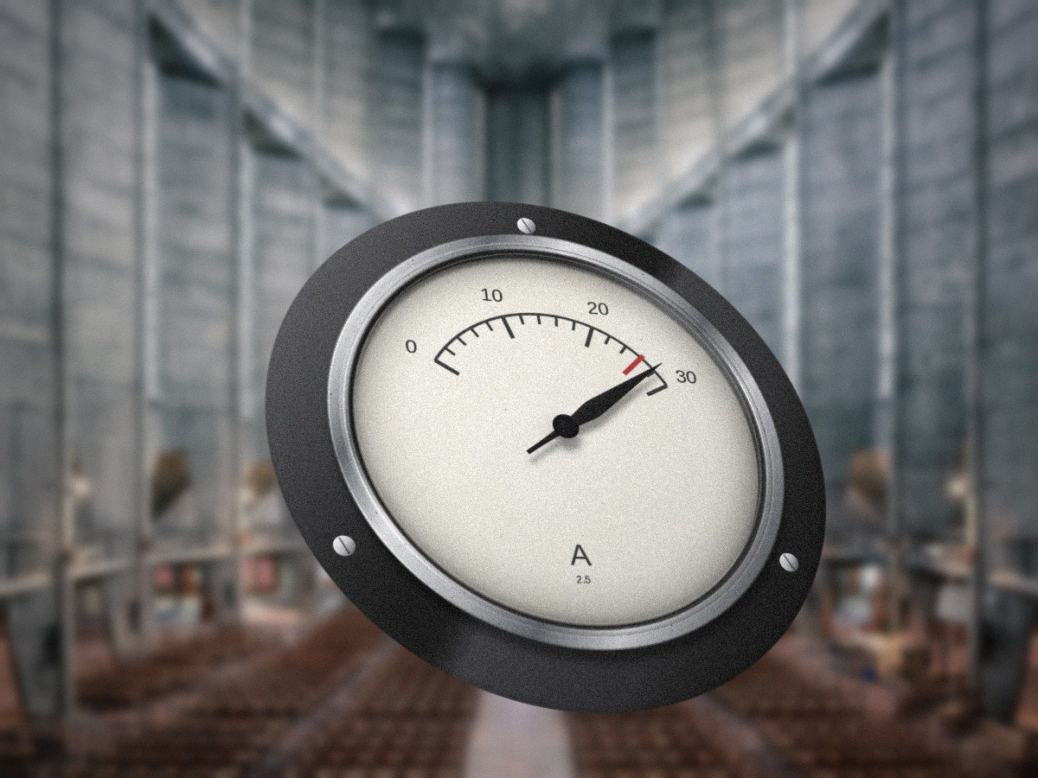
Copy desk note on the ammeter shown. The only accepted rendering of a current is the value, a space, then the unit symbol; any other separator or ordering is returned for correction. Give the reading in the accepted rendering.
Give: 28 A
